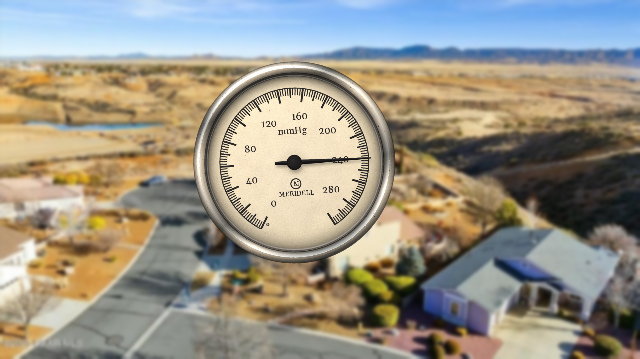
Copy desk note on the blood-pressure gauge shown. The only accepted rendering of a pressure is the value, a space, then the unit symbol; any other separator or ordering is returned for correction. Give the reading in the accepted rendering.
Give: 240 mmHg
